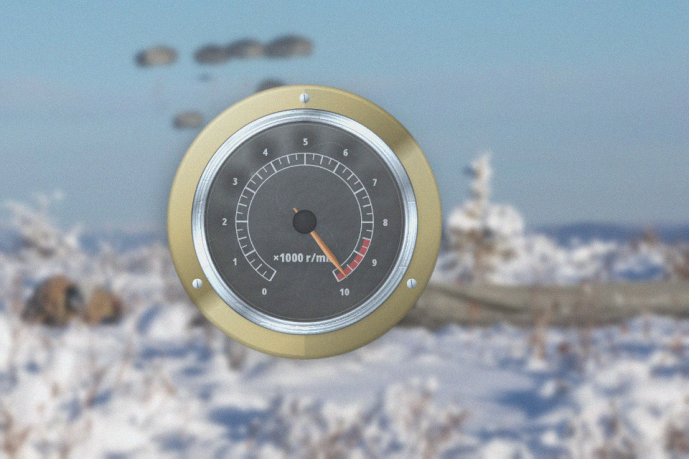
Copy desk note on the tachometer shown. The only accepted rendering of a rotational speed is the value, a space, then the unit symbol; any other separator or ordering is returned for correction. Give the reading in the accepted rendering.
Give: 9750 rpm
